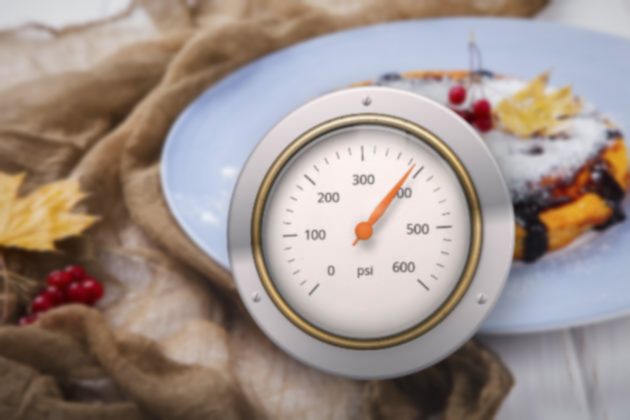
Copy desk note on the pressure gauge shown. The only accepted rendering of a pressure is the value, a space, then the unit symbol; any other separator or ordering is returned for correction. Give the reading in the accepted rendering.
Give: 390 psi
